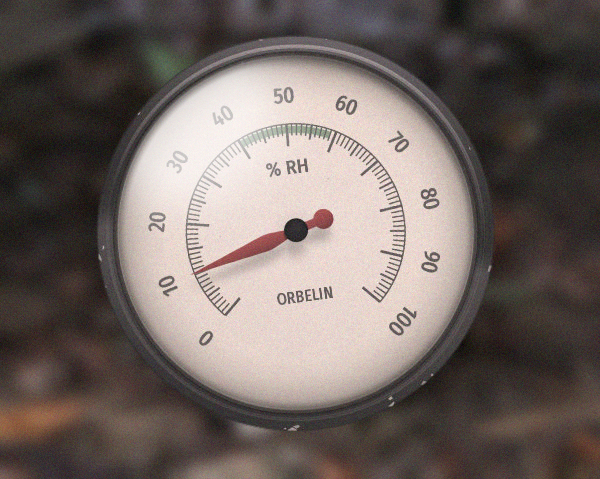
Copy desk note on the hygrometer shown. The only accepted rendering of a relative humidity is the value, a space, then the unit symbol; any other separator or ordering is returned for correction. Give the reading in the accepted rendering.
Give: 10 %
